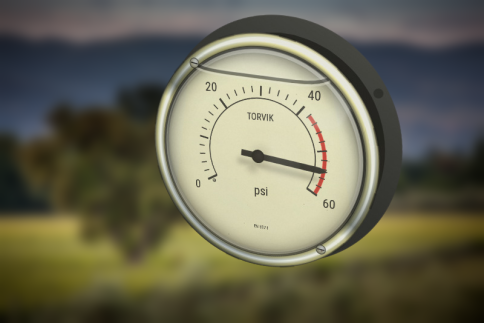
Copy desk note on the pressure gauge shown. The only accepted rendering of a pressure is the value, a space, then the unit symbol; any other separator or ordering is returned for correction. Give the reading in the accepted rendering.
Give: 54 psi
